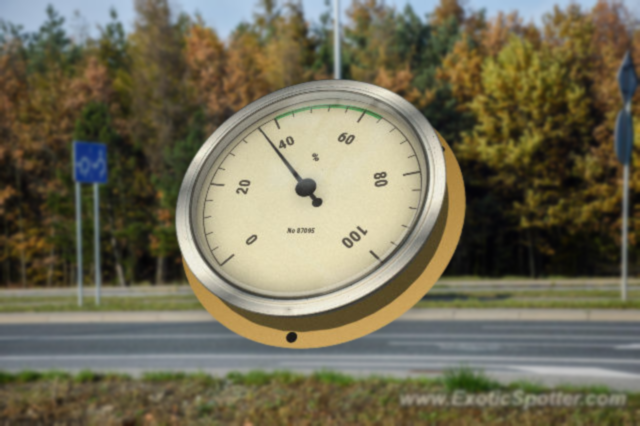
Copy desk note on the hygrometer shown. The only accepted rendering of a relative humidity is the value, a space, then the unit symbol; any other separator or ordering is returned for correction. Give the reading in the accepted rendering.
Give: 36 %
